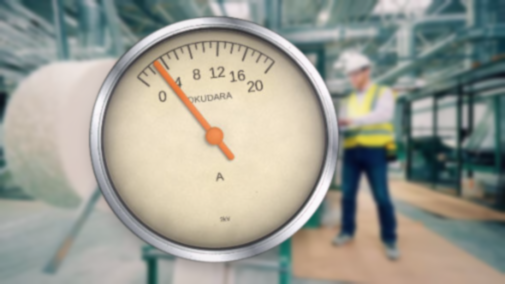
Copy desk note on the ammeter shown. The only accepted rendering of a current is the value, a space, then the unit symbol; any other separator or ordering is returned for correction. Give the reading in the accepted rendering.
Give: 3 A
